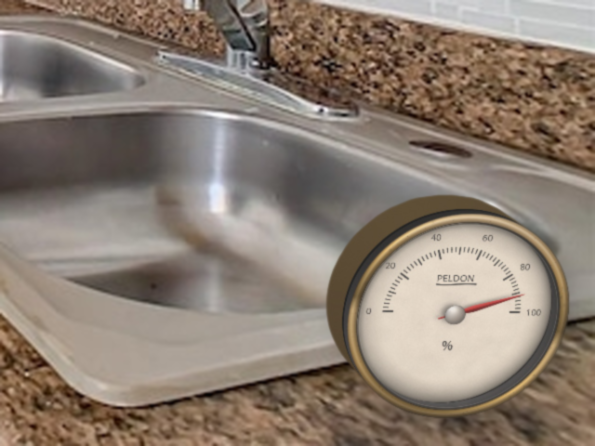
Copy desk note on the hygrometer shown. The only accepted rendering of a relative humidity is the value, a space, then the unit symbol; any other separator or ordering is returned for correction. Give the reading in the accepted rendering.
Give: 90 %
